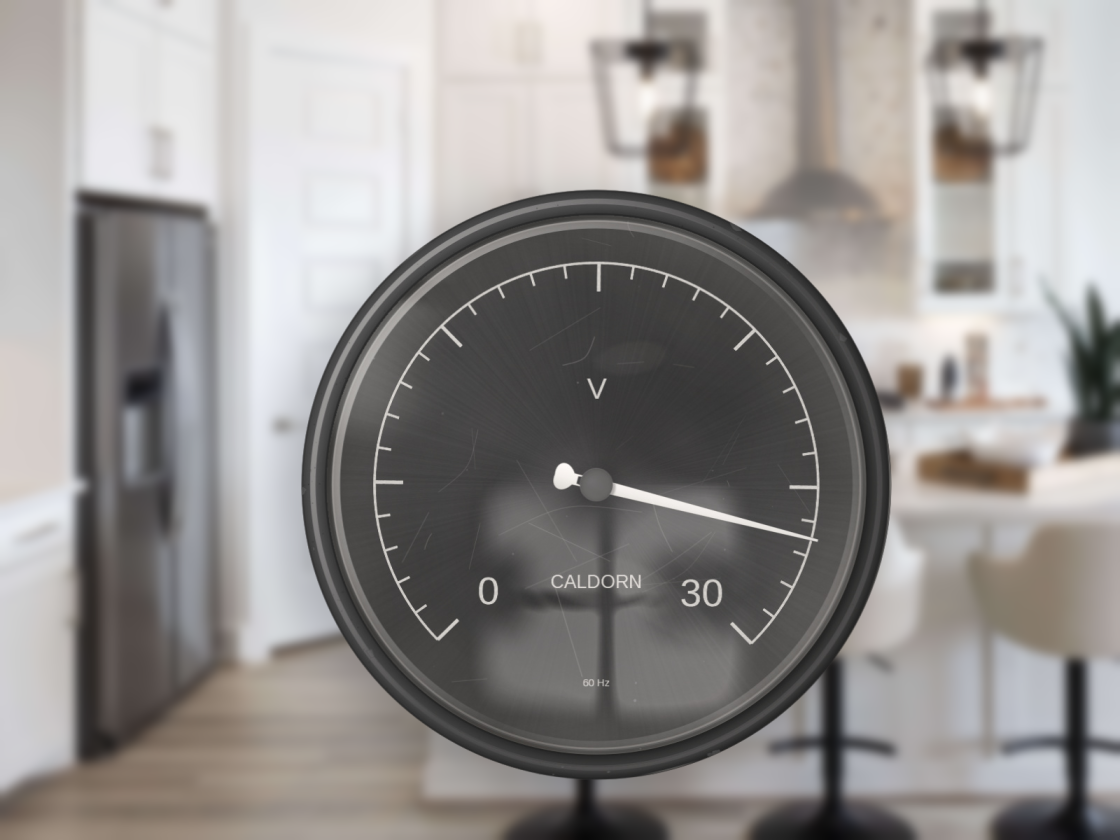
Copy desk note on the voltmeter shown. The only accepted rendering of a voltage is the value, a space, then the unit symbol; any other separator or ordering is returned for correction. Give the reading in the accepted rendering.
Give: 26.5 V
